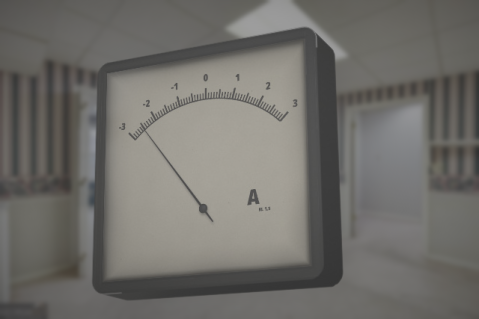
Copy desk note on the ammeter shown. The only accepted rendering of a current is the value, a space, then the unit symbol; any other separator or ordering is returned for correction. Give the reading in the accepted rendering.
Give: -2.5 A
